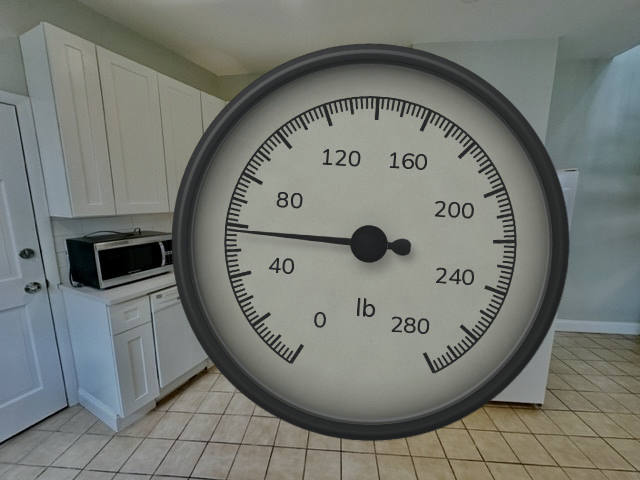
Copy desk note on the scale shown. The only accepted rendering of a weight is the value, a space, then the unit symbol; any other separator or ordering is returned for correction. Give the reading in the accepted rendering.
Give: 58 lb
